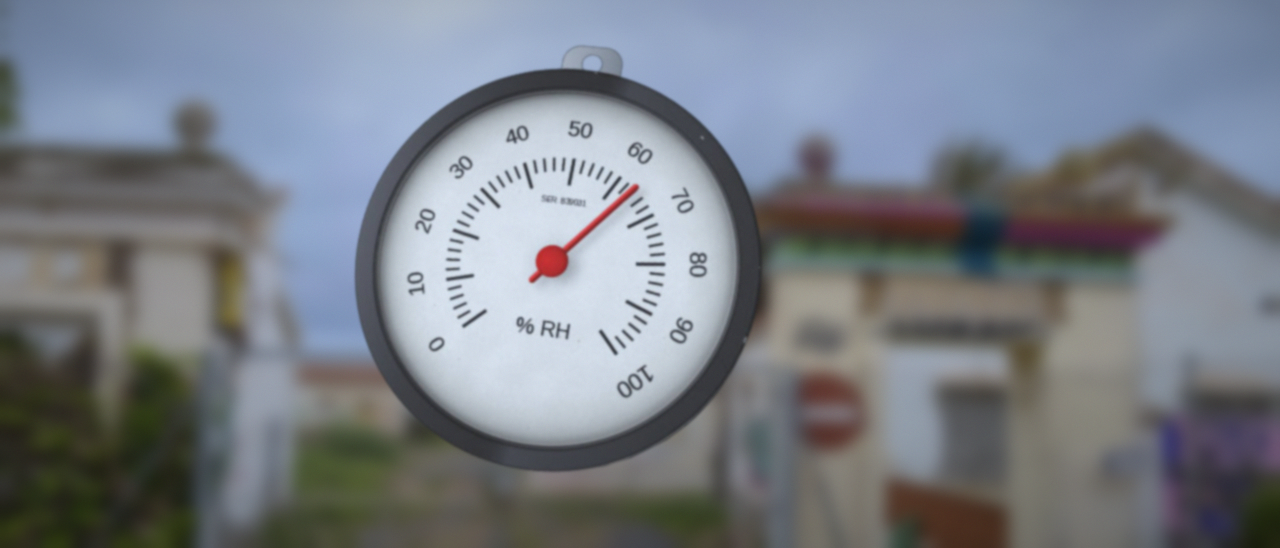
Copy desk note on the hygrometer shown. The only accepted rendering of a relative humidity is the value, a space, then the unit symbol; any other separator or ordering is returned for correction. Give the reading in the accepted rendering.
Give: 64 %
